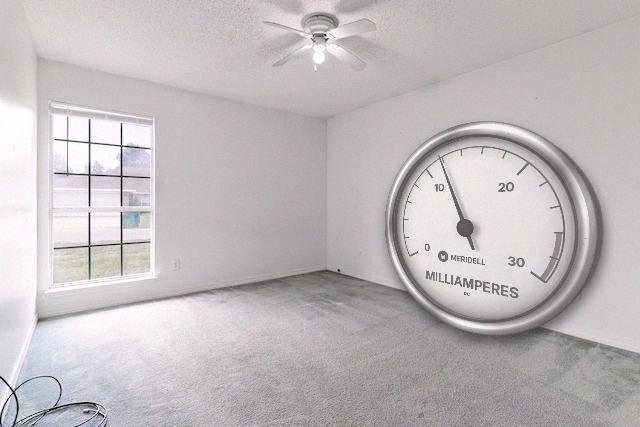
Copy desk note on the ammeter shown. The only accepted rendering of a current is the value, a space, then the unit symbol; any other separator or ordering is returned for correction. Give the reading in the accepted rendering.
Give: 12 mA
